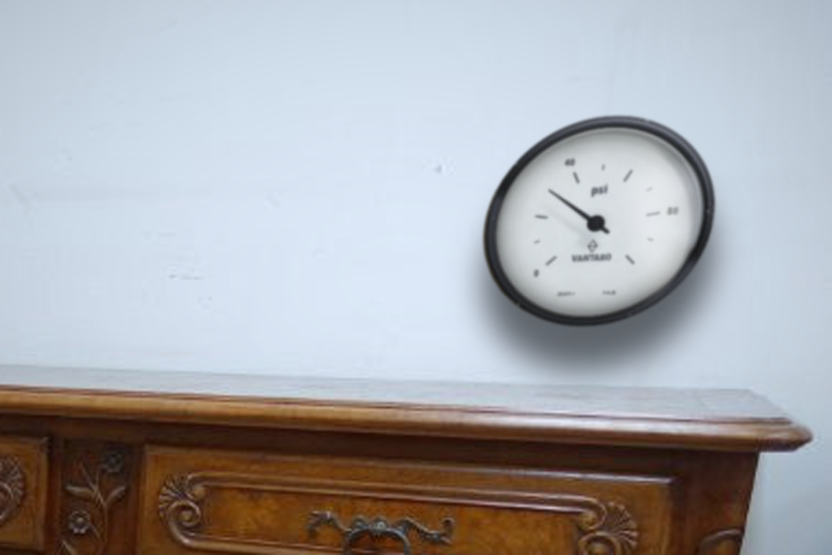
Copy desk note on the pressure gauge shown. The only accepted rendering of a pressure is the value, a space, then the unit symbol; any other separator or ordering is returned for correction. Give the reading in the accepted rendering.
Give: 30 psi
